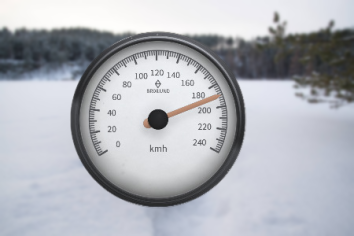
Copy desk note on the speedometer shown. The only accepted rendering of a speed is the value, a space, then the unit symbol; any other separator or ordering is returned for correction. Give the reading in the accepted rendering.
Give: 190 km/h
